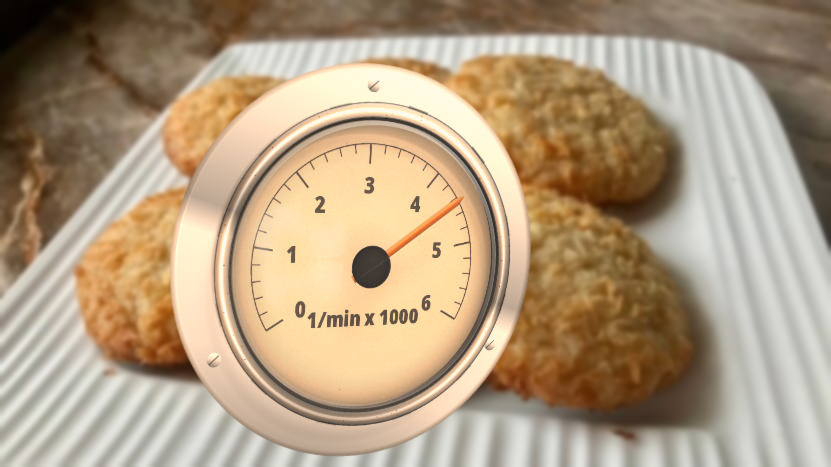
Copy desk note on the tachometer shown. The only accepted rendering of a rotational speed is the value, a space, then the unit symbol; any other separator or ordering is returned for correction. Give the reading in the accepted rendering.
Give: 4400 rpm
